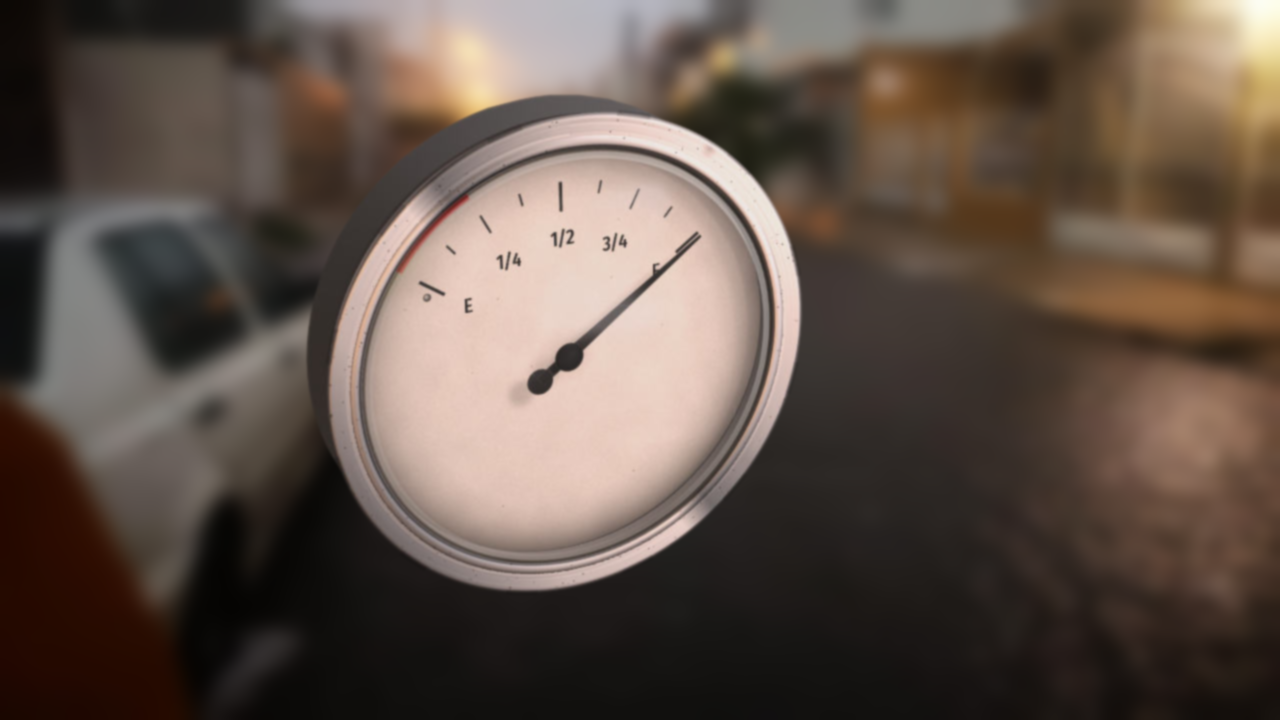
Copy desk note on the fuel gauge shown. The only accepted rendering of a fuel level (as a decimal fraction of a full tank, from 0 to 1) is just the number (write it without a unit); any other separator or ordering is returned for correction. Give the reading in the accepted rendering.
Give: 1
